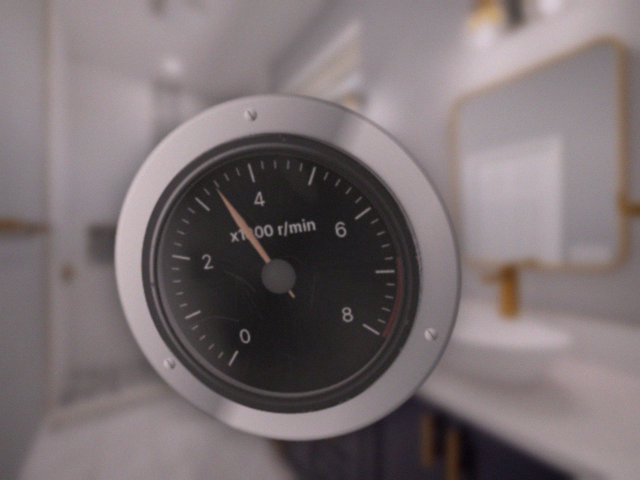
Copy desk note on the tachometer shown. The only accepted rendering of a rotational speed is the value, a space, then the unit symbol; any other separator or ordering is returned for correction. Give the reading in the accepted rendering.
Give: 3400 rpm
